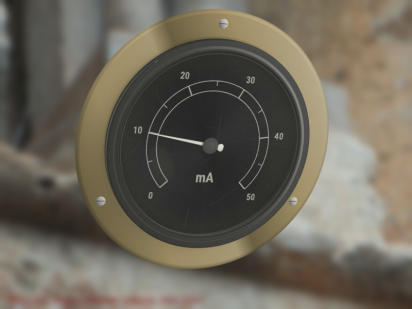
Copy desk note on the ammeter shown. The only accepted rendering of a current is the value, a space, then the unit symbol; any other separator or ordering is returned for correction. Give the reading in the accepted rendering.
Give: 10 mA
